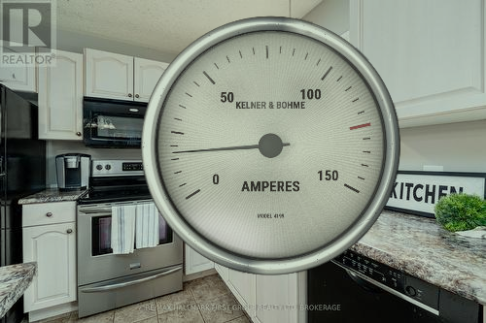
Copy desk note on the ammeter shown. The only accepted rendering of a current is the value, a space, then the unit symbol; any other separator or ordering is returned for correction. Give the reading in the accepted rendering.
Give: 17.5 A
